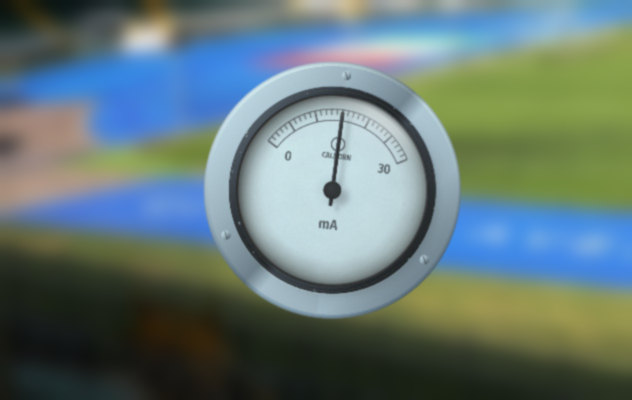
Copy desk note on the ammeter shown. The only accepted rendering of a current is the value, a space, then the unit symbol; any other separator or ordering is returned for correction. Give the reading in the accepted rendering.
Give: 15 mA
